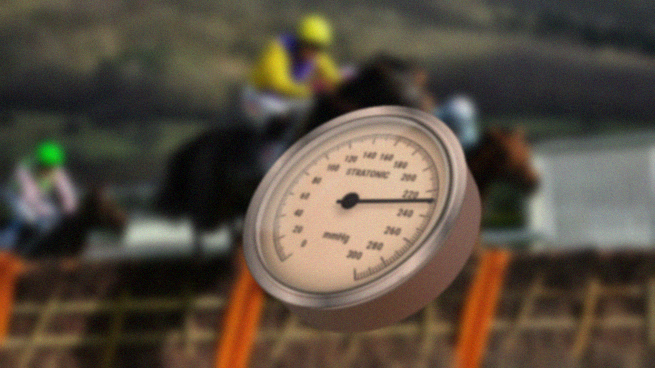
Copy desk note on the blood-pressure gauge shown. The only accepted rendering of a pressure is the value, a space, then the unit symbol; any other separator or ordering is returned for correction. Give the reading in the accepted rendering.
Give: 230 mmHg
